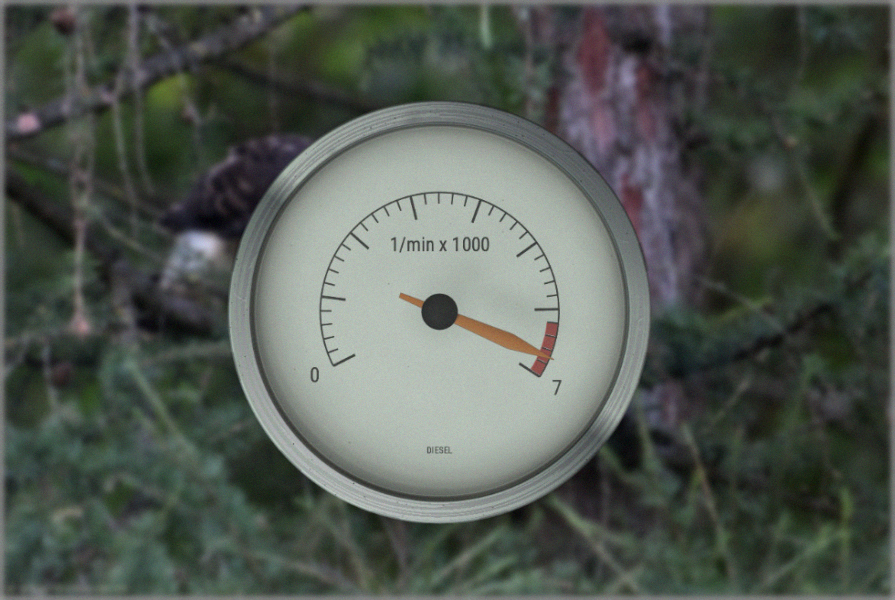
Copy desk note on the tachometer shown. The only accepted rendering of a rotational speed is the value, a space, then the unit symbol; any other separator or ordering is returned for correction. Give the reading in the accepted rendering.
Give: 6700 rpm
